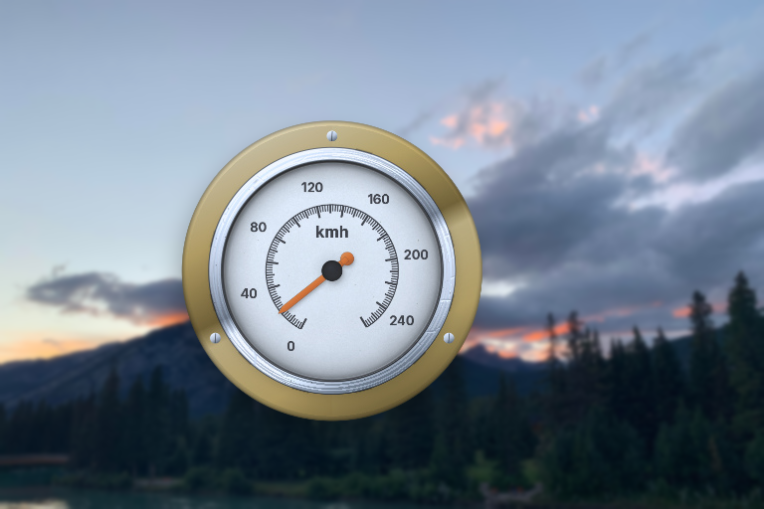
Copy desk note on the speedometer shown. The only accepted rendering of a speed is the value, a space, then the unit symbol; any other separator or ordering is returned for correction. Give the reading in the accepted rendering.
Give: 20 km/h
